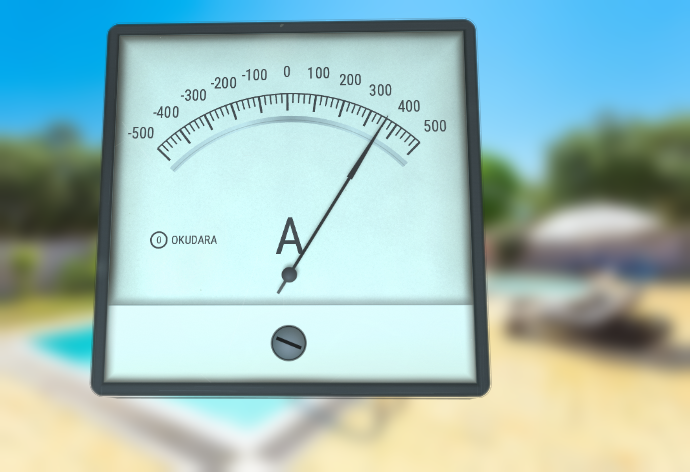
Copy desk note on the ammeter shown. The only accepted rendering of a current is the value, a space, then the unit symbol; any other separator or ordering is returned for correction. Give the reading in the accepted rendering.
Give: 360 A
